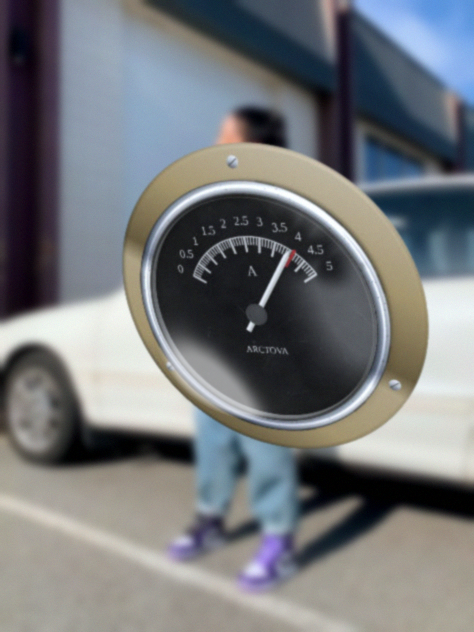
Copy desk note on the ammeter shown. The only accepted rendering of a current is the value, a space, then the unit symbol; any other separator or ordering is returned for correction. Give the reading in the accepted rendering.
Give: 4 A
